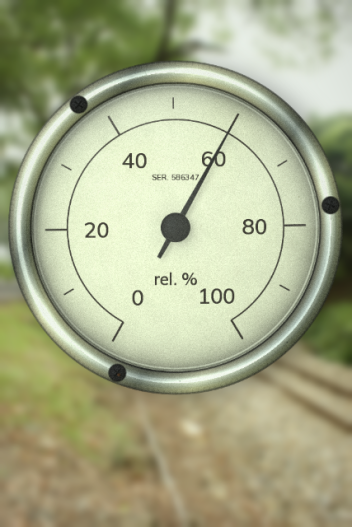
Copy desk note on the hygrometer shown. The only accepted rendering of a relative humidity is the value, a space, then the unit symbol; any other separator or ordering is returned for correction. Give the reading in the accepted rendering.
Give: 60 %
